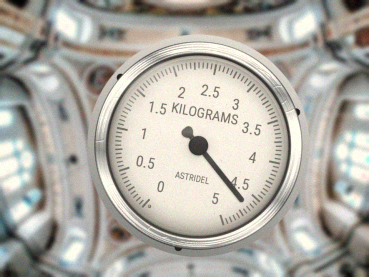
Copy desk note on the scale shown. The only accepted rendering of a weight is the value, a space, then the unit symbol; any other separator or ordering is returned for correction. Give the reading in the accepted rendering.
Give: 4.65 kg
